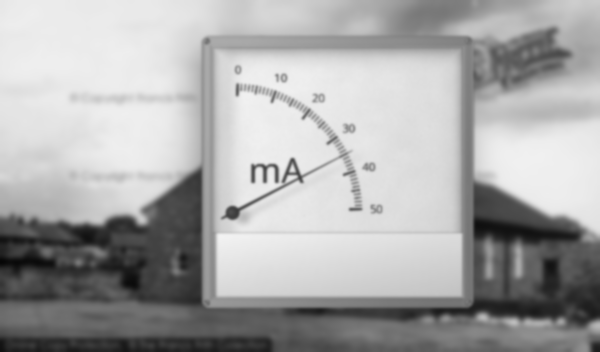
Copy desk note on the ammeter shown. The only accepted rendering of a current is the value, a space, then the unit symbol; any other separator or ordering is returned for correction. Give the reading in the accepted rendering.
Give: 35 mA
